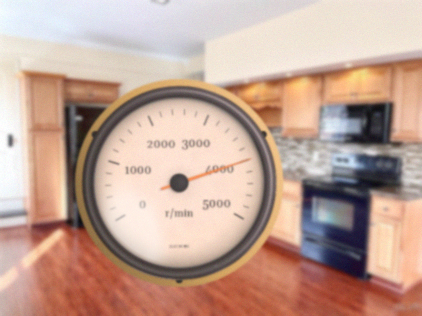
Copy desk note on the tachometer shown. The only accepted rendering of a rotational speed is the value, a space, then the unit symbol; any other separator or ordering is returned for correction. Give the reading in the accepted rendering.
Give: 4000 rpm
